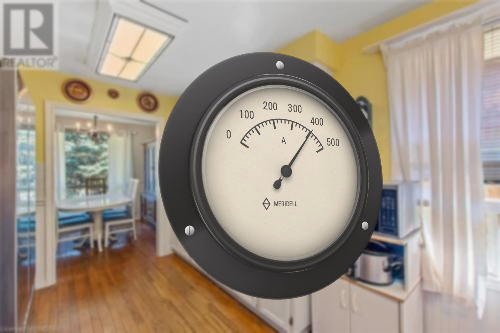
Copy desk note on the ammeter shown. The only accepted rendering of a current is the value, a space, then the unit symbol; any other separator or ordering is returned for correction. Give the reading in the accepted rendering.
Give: 400 A
